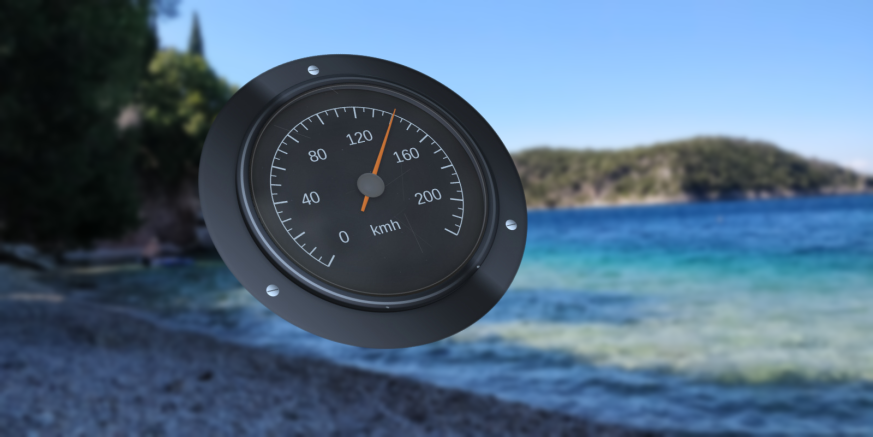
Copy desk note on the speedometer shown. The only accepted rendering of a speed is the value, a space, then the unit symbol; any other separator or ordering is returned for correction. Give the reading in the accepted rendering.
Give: 140 km/h
